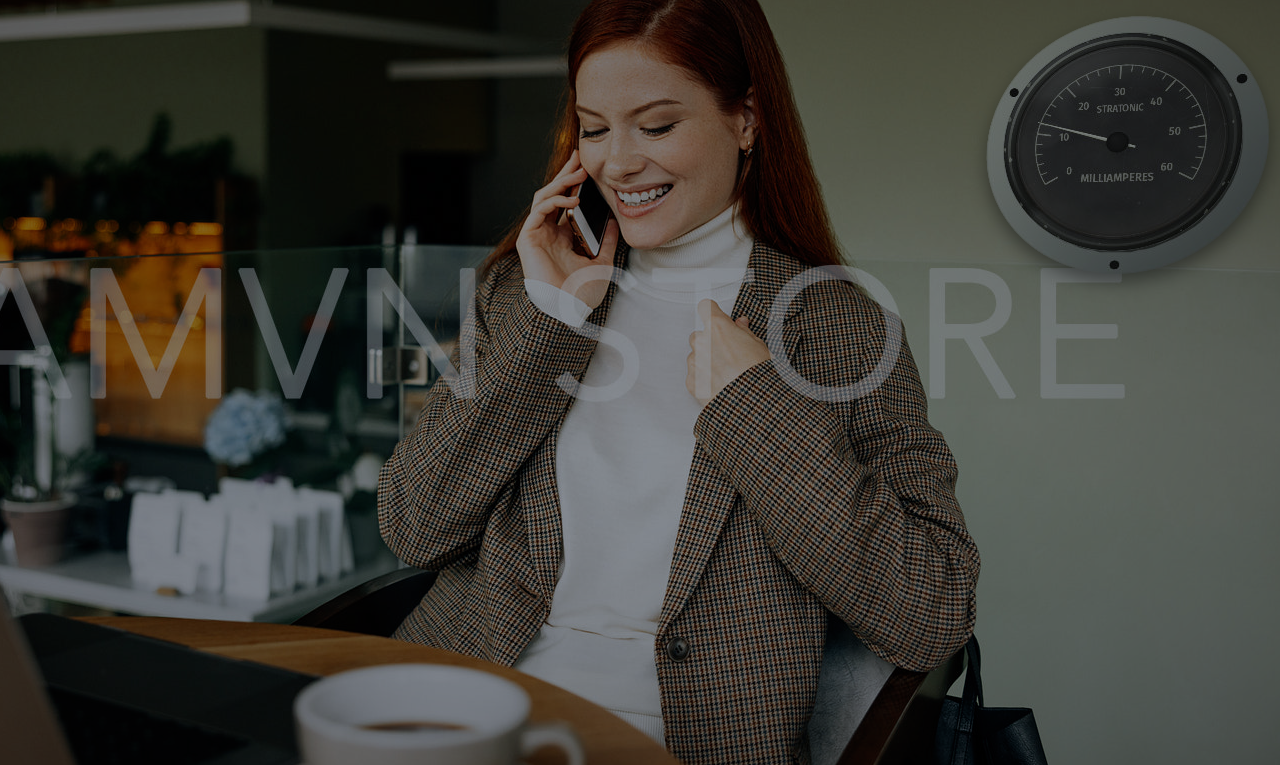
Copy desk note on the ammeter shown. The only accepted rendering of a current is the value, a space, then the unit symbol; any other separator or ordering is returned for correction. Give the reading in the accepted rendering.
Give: 12 mA
